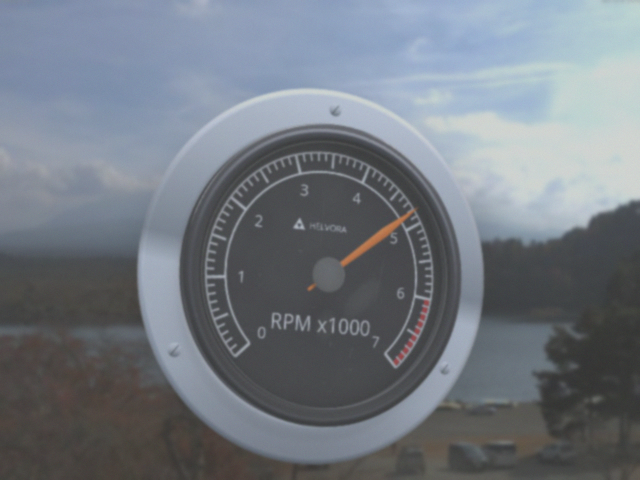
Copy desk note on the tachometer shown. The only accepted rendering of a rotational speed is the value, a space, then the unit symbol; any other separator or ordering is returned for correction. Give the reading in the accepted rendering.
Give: 4800 rpm
